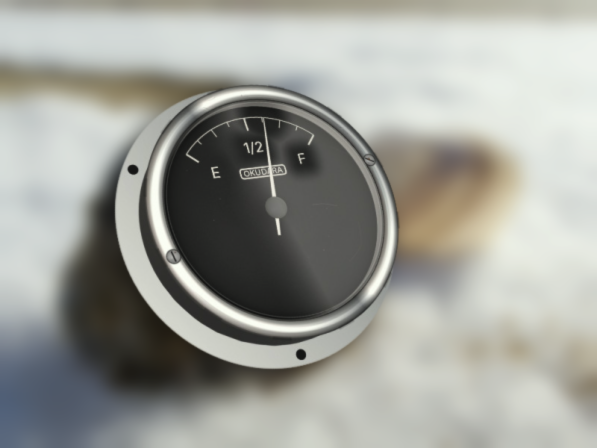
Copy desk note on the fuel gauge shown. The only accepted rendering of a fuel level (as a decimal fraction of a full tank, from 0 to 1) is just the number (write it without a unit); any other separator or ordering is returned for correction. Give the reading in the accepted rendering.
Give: 0.625
